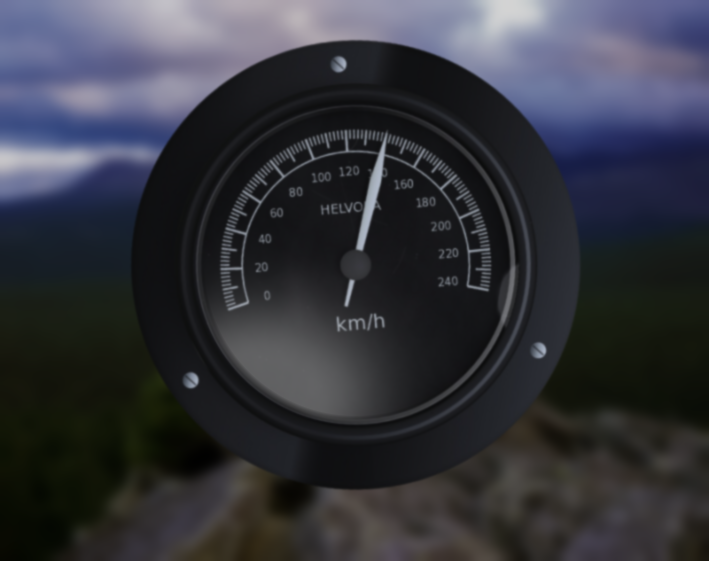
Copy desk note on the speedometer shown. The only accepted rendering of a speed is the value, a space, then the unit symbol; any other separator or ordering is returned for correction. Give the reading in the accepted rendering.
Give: 140 km/h
